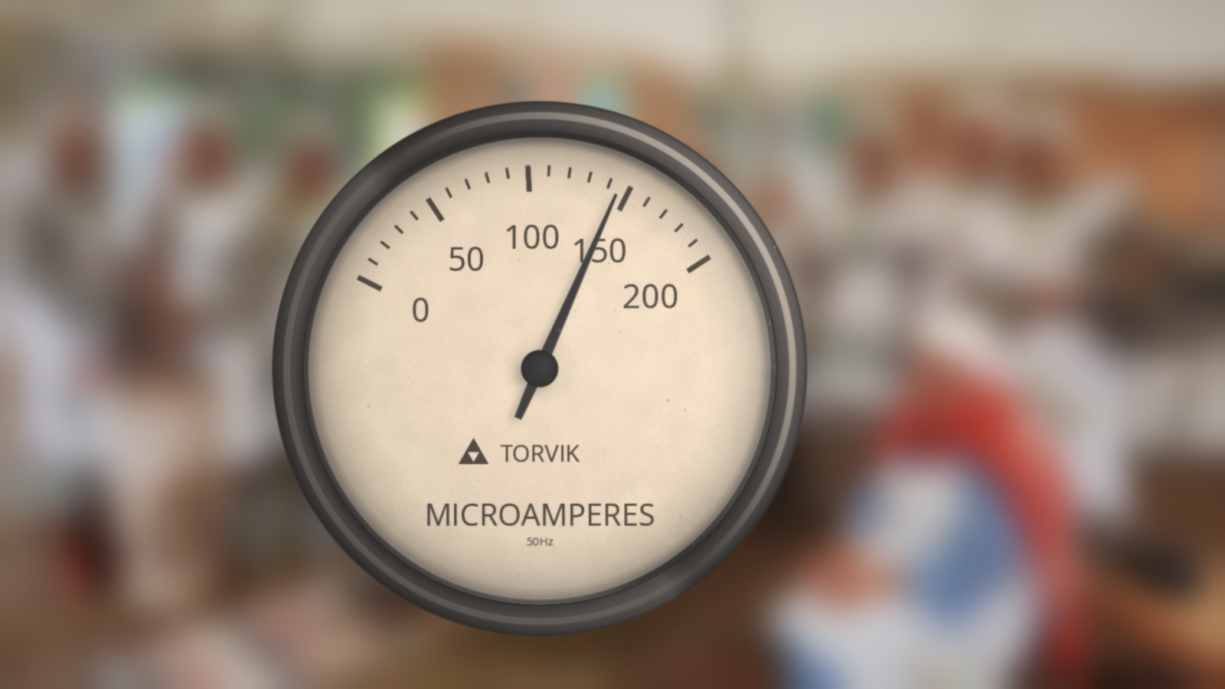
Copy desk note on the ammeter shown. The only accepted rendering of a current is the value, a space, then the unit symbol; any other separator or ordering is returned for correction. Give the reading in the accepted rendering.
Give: 145 µA
